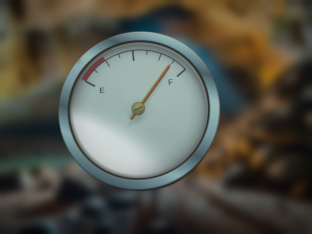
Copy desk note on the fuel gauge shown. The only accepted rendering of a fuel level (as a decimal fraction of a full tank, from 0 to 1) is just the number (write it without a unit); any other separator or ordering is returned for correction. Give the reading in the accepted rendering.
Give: 0.875
